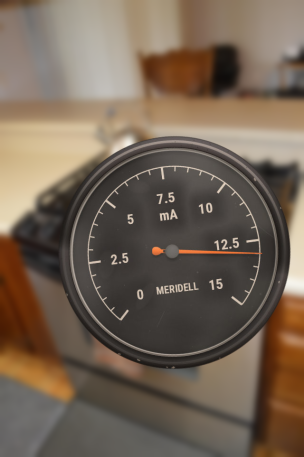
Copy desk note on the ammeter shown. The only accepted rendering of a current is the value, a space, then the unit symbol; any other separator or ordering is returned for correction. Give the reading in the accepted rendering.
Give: 13 mA
